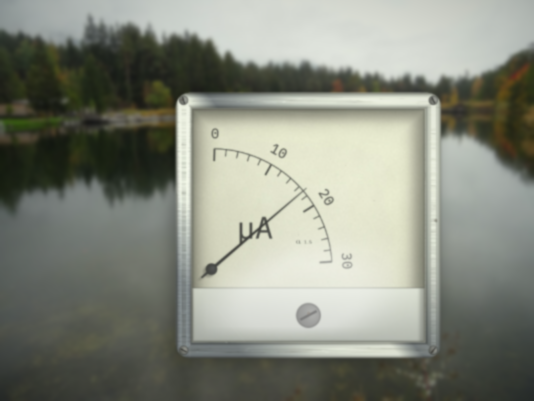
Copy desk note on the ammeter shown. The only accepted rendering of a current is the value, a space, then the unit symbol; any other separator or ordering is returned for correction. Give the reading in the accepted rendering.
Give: 17 µA
